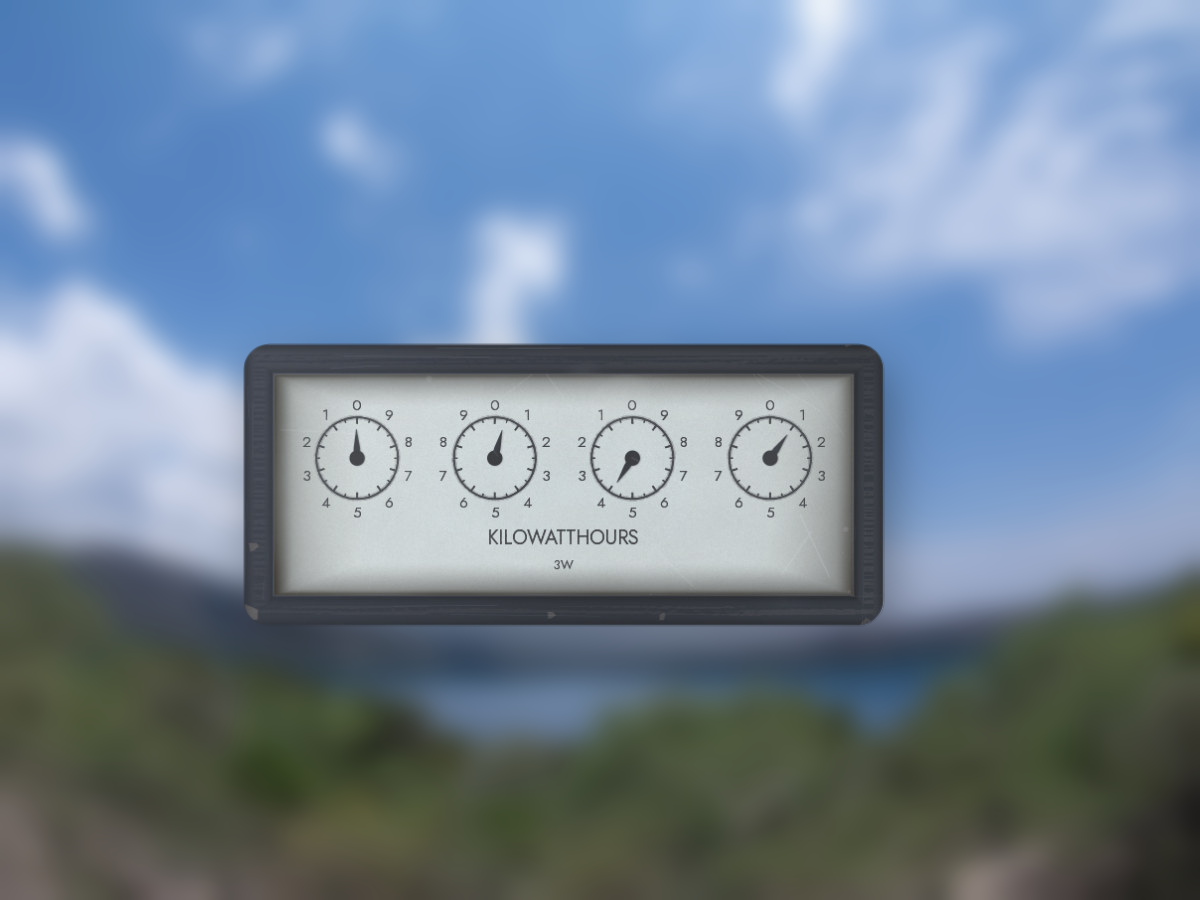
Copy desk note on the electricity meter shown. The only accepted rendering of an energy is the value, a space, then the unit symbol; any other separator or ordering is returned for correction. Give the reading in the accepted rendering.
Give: 41 kWh
